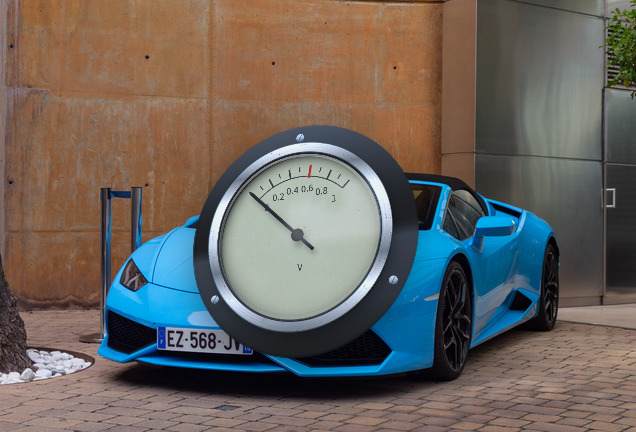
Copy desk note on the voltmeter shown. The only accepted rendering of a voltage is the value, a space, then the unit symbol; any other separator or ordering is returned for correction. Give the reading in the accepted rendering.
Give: 0 V
